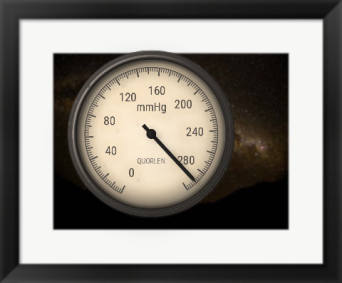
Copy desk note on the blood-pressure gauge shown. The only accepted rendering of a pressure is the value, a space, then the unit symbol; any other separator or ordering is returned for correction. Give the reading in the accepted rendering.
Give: 290 mmHg
